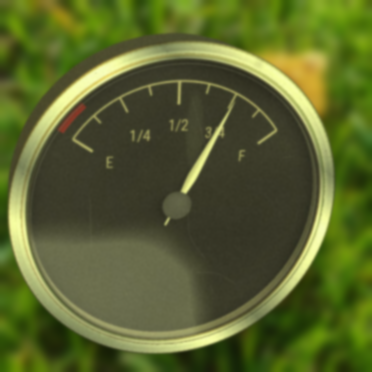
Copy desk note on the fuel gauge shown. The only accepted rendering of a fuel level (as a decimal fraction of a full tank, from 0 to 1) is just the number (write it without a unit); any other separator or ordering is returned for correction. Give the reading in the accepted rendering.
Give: 0.75
